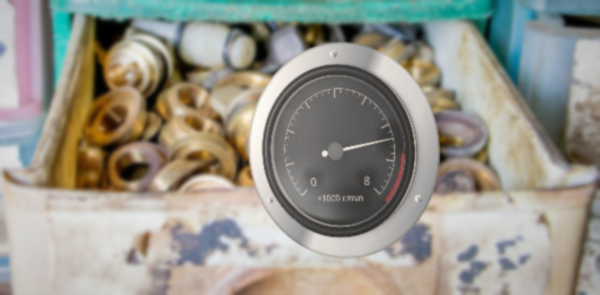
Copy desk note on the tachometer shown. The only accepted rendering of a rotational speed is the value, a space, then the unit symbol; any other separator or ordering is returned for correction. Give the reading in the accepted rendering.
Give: 6400 rpm
